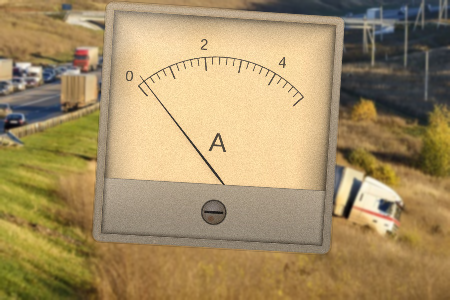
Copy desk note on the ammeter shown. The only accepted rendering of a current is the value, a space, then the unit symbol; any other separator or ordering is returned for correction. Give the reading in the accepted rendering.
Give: 0.2 A
